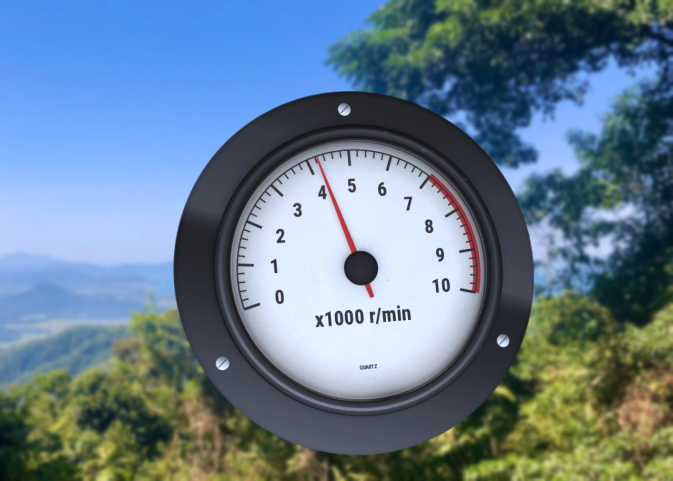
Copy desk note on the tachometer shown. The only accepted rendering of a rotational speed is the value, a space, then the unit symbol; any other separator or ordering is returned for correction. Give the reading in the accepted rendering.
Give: 4200 rpm
